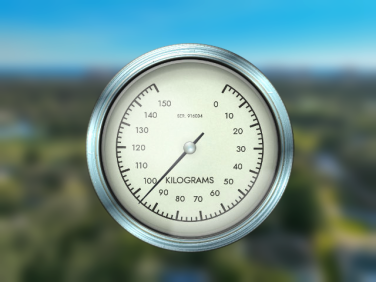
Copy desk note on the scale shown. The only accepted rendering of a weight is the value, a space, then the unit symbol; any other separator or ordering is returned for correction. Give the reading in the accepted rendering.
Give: 96 kg
